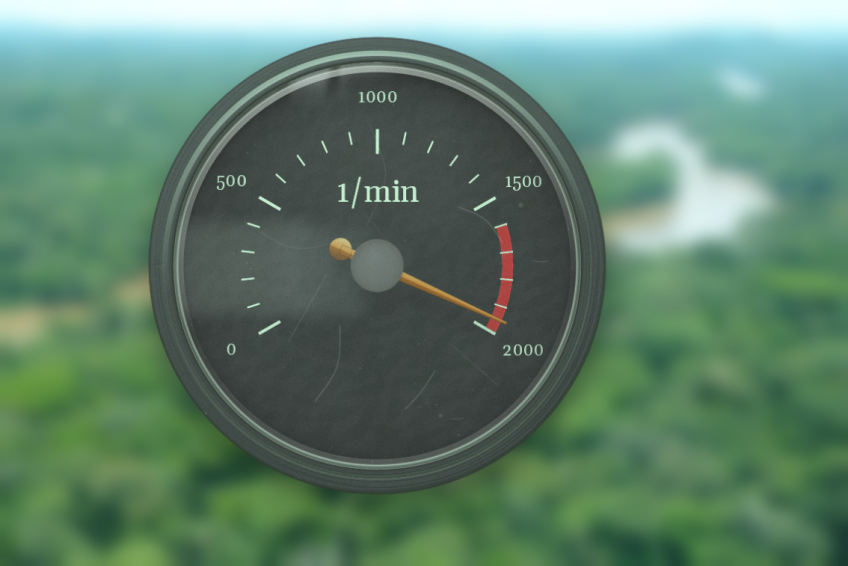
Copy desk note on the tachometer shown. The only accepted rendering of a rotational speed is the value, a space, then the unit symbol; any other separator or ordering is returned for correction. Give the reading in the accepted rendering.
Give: 1950 rpm
